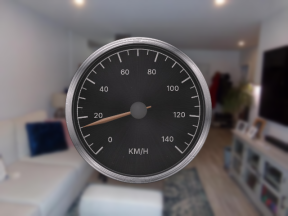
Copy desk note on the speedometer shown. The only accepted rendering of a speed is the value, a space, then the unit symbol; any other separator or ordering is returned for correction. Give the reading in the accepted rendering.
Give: 15 km/h
